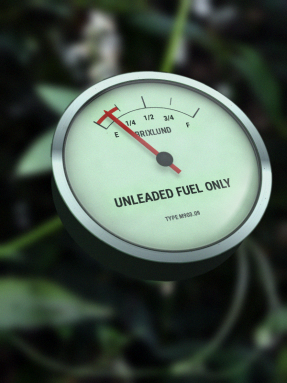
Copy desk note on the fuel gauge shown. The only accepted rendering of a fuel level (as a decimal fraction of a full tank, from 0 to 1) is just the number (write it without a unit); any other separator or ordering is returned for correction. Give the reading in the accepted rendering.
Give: 0.125
